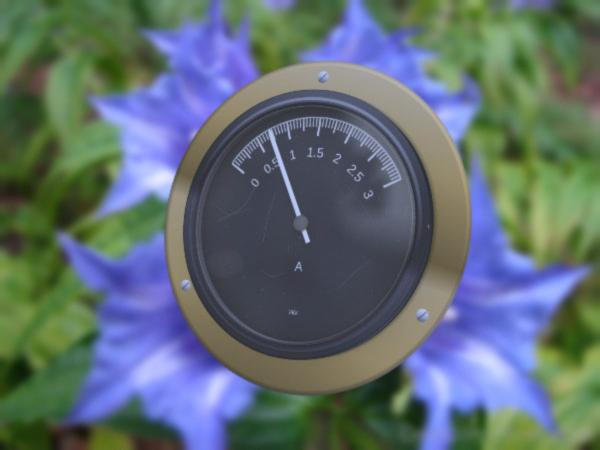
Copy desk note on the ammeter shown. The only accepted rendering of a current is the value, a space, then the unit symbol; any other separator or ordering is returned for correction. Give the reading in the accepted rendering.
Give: 0.75 A
